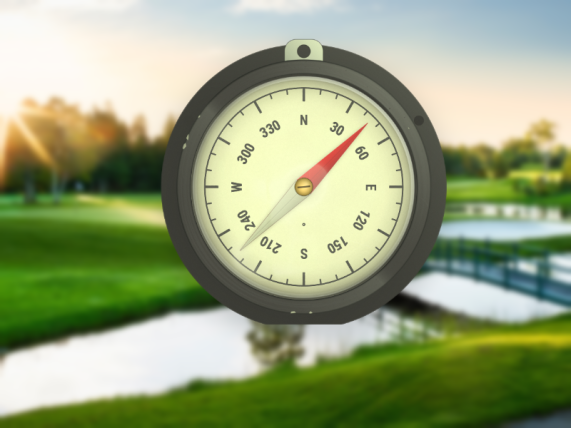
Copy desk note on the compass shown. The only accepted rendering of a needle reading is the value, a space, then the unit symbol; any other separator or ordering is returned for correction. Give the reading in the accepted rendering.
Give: 45 °
